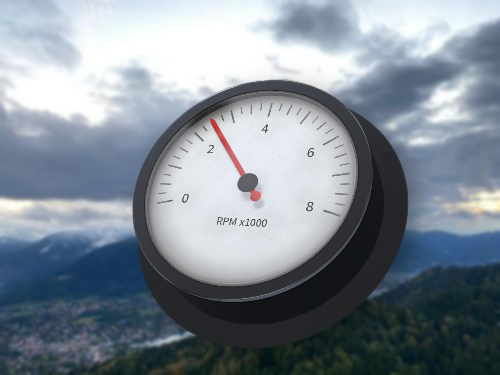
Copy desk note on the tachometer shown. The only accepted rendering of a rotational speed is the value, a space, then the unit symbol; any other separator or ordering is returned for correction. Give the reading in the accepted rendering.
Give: 2500 rpm
